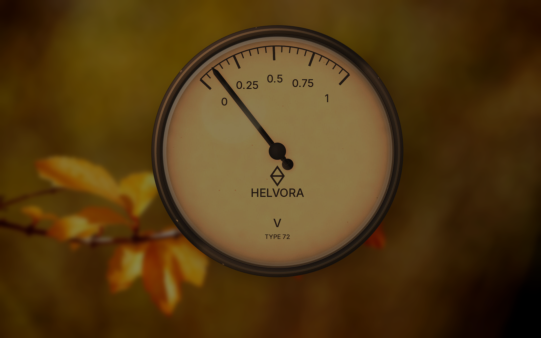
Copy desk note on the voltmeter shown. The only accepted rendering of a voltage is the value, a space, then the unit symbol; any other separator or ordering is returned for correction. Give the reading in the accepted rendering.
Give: 0.1 V
